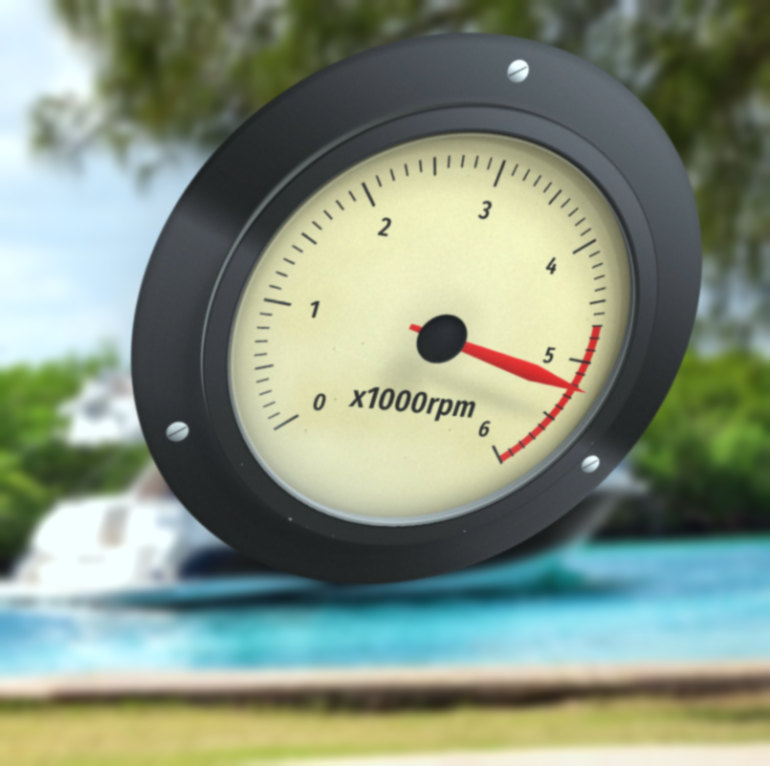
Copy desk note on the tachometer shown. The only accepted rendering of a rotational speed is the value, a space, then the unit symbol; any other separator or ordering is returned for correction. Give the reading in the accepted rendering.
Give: 5200 rpm
